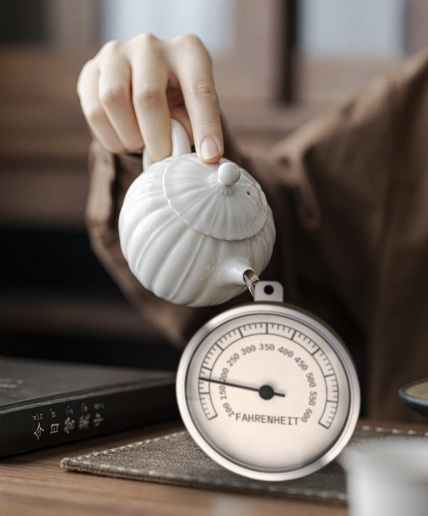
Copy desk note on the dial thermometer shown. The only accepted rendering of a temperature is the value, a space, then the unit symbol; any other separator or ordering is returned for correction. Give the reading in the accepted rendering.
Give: 180 °F
